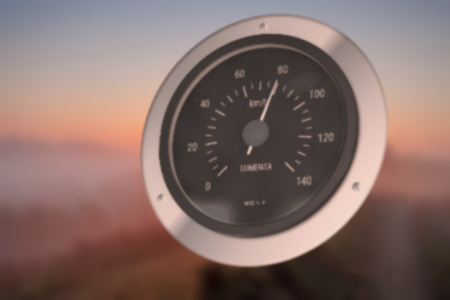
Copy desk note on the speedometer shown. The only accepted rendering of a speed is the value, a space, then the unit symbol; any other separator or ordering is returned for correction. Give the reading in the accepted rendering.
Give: 80 km/h
